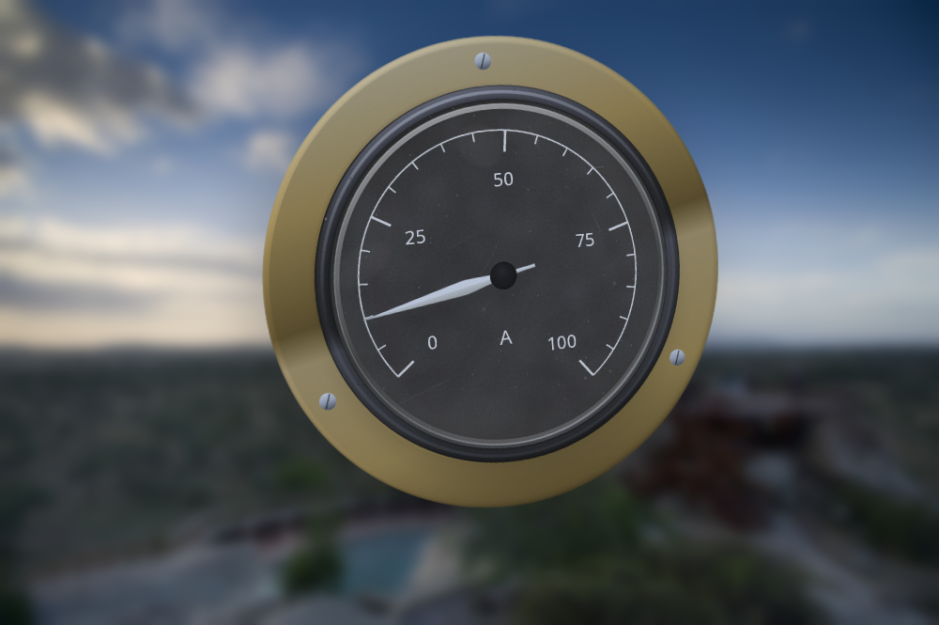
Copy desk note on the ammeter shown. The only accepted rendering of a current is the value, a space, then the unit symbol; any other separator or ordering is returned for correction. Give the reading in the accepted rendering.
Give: 10 A
